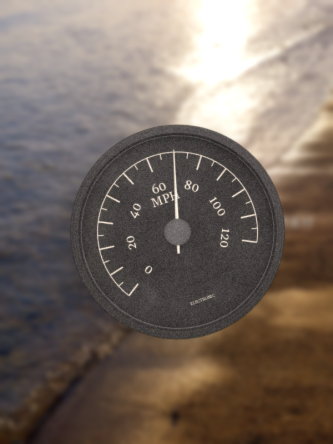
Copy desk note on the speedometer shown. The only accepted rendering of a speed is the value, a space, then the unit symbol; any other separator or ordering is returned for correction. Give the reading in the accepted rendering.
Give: 70 mph
